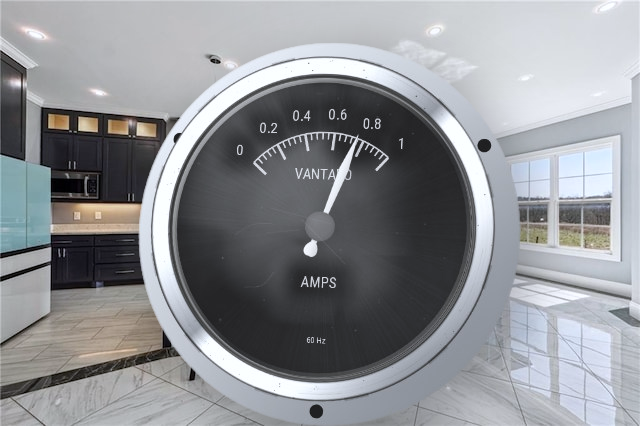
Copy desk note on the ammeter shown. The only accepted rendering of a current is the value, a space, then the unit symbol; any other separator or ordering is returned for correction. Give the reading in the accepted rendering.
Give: 0.76 A
